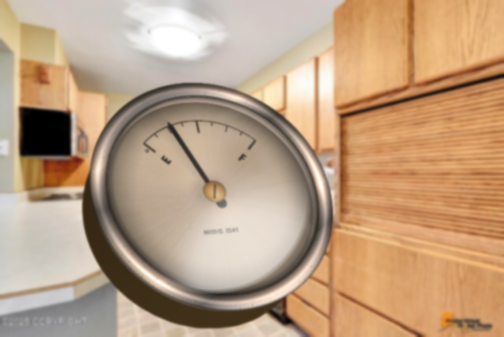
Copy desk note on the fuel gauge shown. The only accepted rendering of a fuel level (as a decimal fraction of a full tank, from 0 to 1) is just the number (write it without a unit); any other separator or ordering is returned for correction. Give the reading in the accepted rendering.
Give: 0.25
